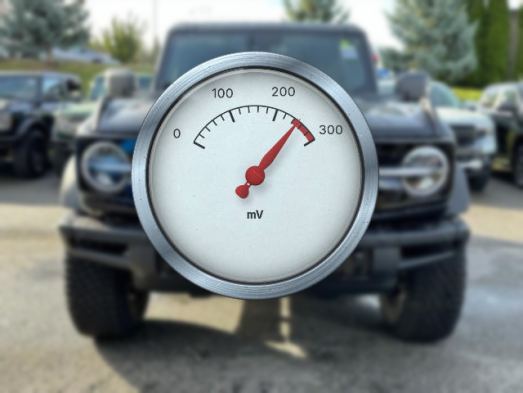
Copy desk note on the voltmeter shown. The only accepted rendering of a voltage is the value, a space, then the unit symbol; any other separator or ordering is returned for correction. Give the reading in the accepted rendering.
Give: 250 mV
